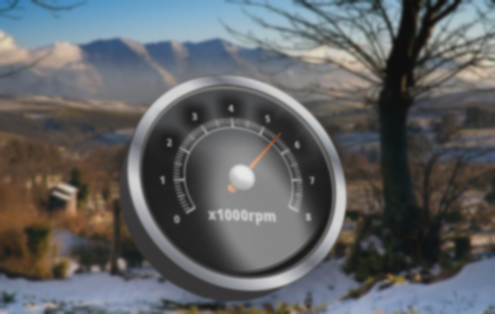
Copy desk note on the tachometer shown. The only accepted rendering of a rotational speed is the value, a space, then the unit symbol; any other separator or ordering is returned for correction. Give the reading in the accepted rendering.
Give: 5500 rpm
